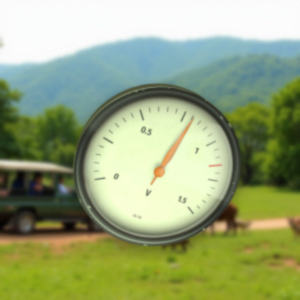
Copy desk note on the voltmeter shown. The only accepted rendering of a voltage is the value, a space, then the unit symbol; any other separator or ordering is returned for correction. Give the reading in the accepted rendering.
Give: 0.8 V
